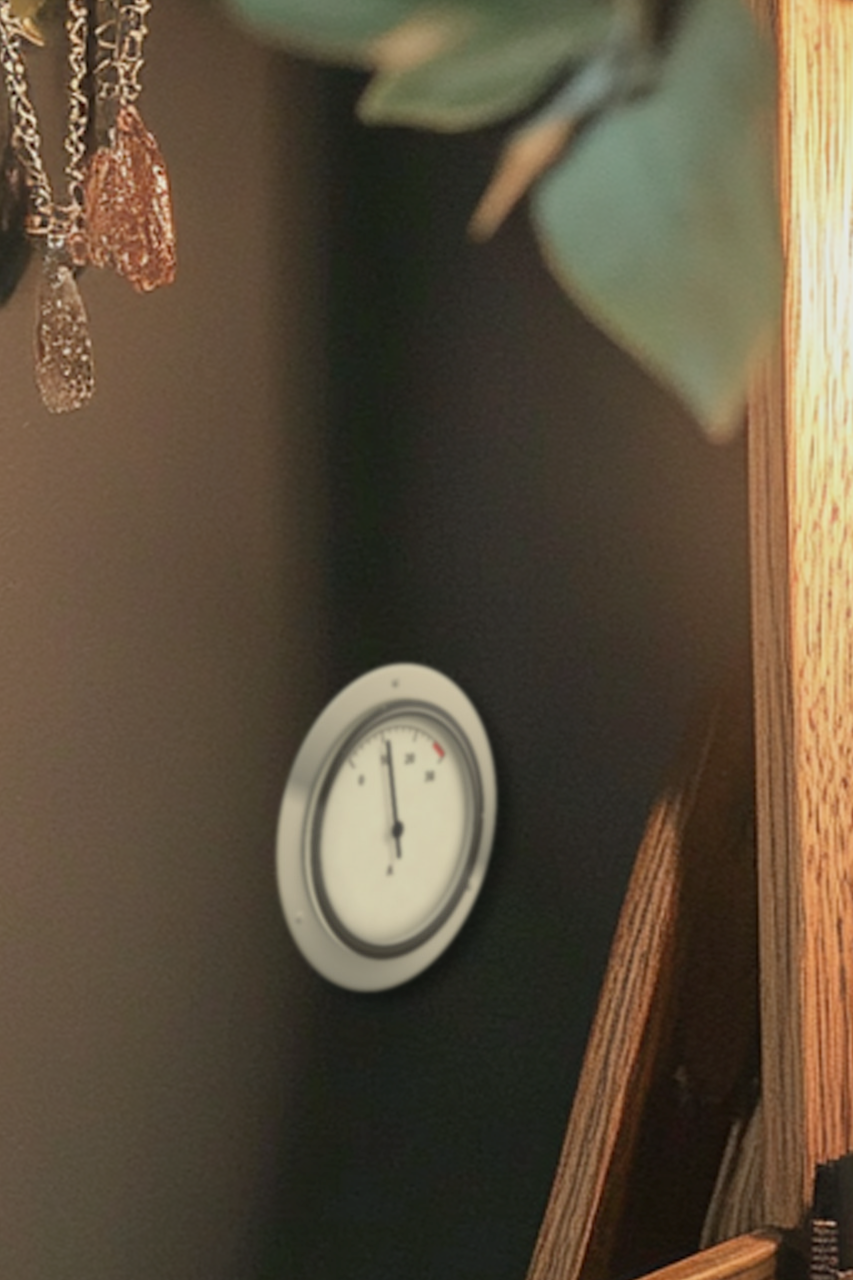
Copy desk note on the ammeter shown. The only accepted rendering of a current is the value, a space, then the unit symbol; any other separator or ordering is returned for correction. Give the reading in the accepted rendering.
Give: 10 A
